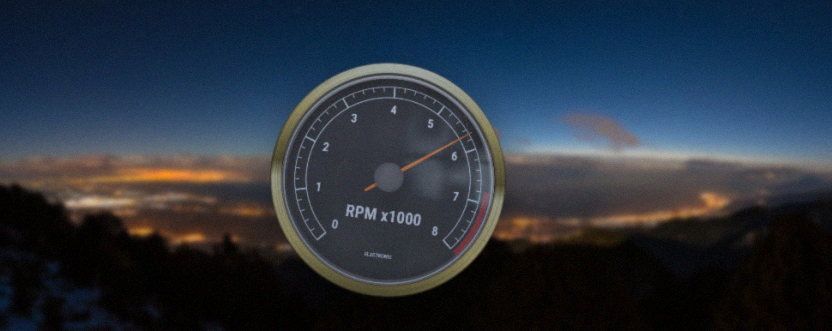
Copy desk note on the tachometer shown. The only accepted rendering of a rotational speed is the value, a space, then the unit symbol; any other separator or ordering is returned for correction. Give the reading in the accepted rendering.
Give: 5700 rpm
